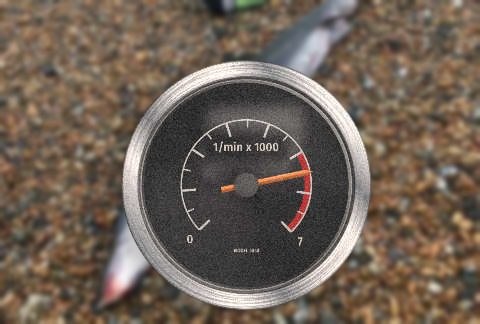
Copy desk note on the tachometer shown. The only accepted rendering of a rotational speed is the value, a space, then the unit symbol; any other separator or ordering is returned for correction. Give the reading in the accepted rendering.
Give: 5500 rpm
